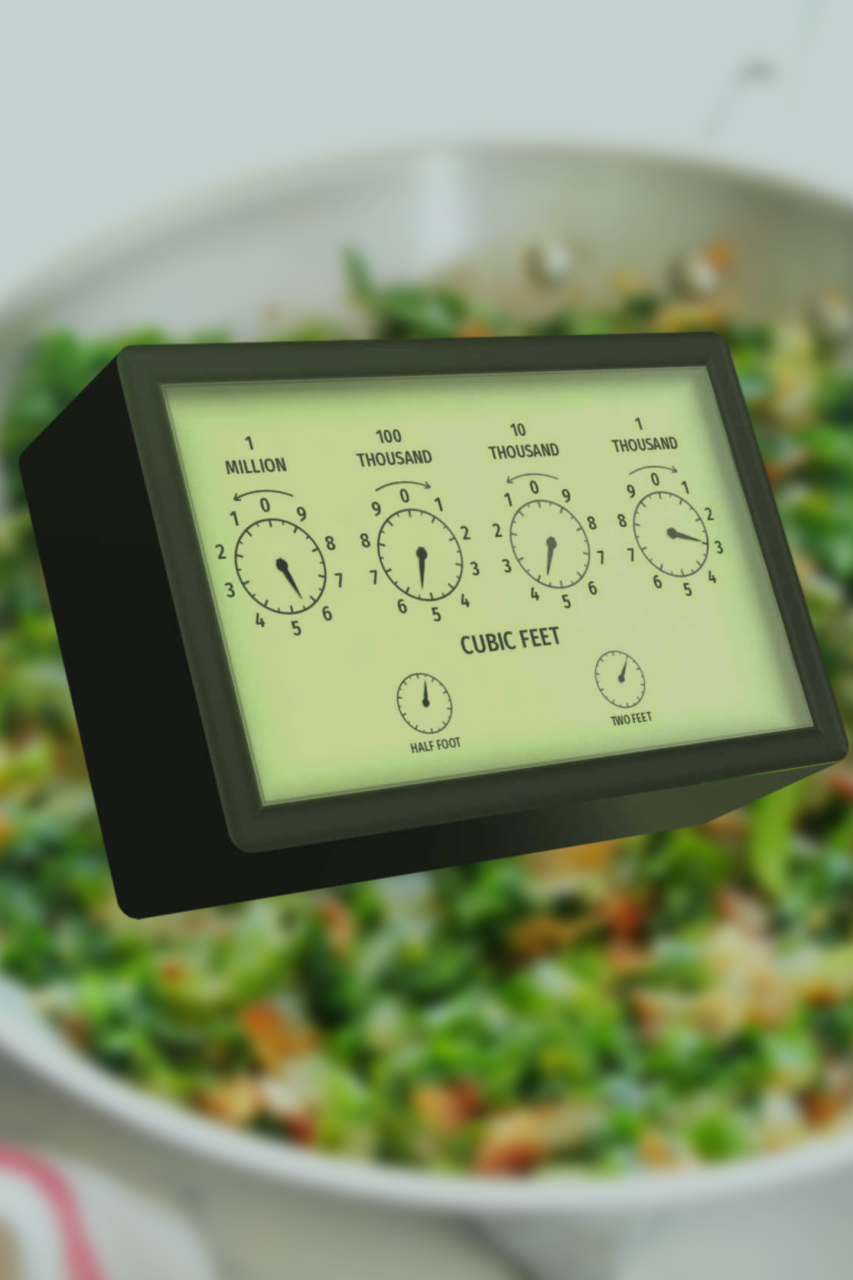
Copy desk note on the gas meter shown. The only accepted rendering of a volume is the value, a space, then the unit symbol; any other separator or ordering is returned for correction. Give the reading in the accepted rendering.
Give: 554300 ft³
